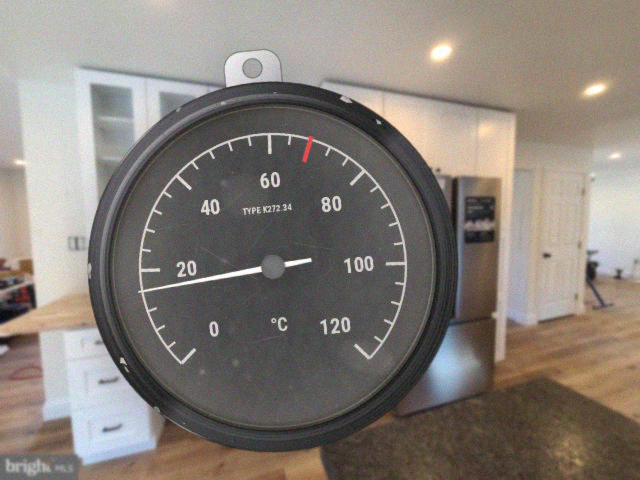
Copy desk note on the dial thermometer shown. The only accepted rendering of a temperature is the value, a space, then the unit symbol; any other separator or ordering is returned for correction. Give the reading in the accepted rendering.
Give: 16 °C
